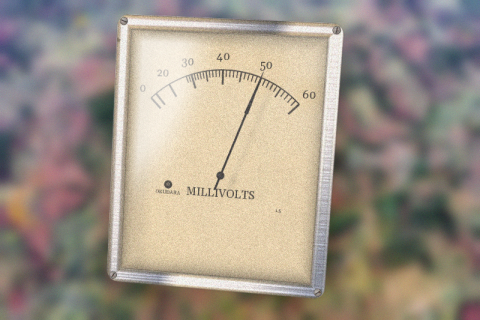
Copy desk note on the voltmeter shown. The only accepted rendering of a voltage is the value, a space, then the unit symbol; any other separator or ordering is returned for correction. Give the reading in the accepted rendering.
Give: 50 mV
